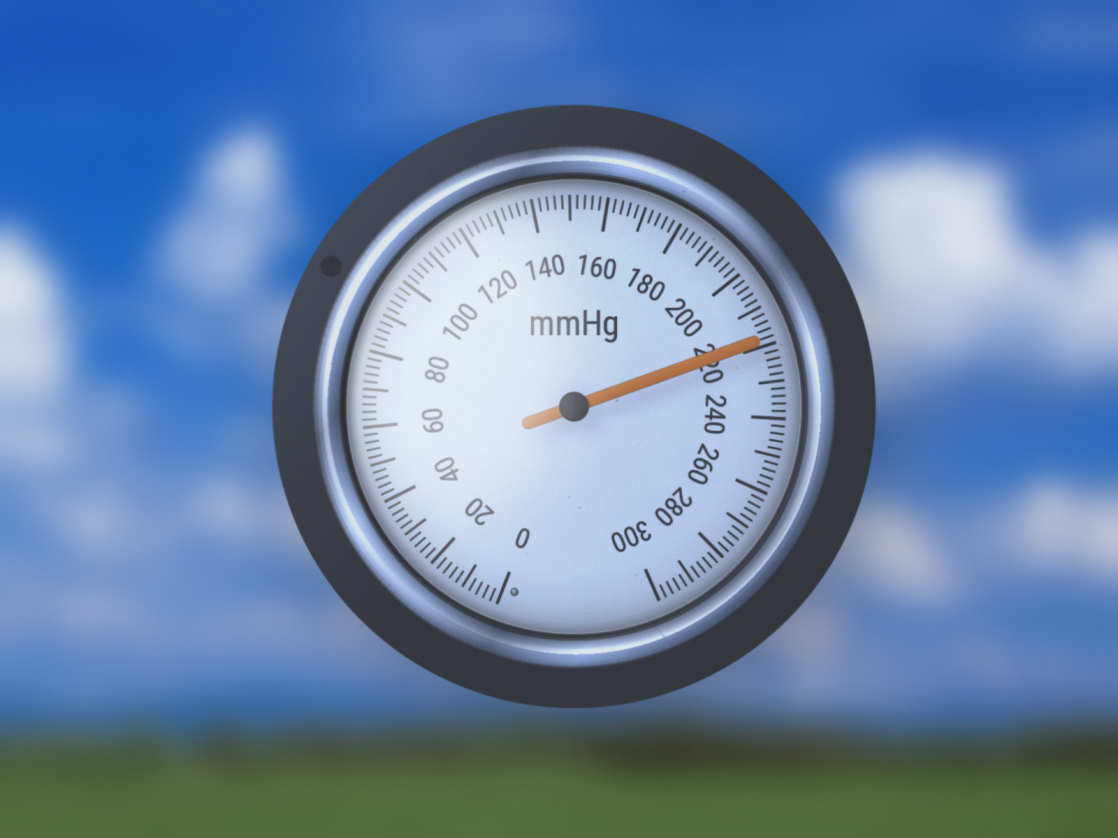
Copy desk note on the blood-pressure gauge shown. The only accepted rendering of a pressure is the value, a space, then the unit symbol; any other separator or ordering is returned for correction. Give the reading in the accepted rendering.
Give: 218 mmHg
